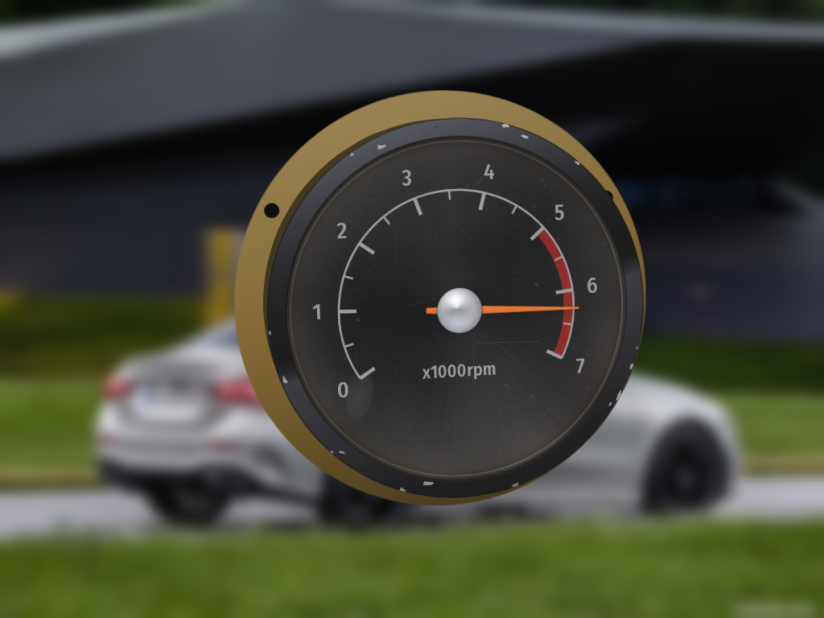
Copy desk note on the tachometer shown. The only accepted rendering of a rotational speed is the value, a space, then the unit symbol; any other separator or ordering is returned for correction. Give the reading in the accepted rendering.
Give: 6250 rpm
